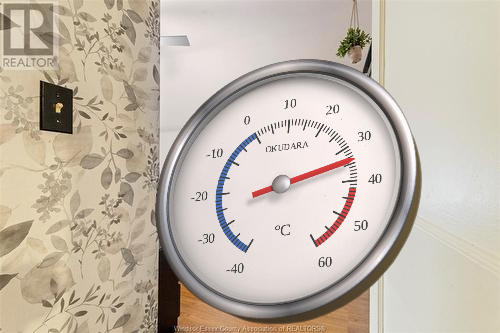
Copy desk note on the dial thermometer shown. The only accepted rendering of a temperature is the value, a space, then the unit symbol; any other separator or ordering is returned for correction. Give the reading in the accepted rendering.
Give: 35 °C
